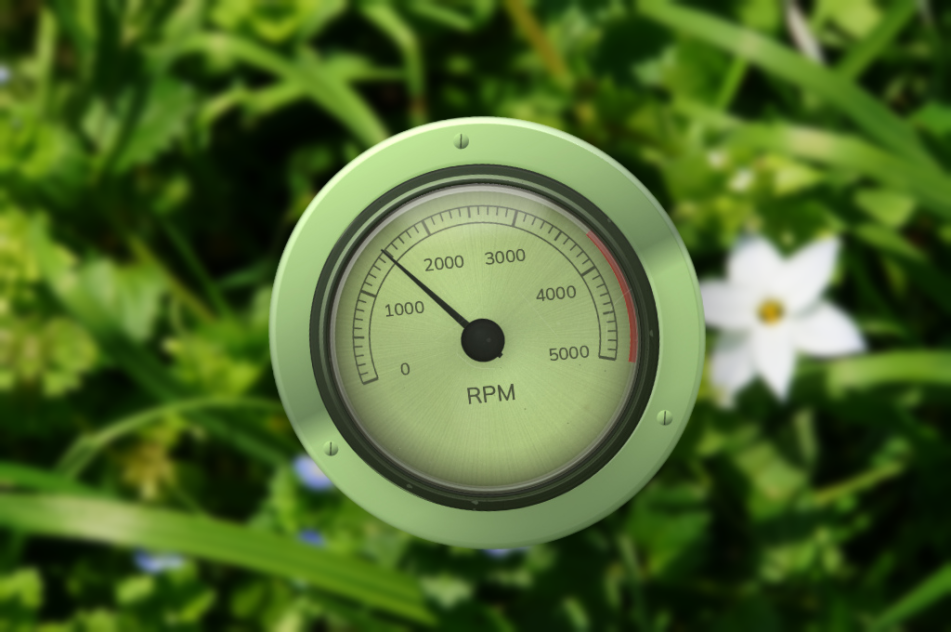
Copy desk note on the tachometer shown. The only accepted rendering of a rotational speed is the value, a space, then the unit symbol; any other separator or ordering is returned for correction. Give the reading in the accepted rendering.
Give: 1500 rpm
